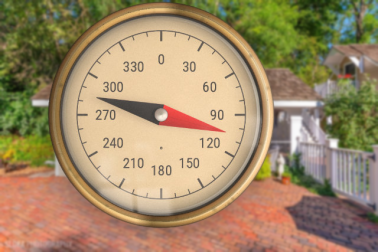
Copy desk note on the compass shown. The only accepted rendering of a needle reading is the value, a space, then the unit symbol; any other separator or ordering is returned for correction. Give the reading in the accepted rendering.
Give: 105 °
